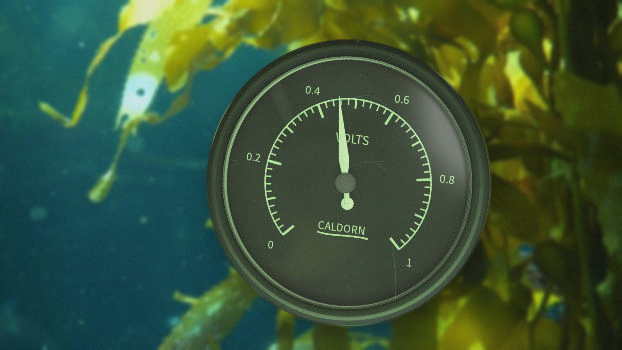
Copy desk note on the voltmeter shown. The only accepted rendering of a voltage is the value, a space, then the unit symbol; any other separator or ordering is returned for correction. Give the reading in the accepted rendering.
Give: 0.46 V
